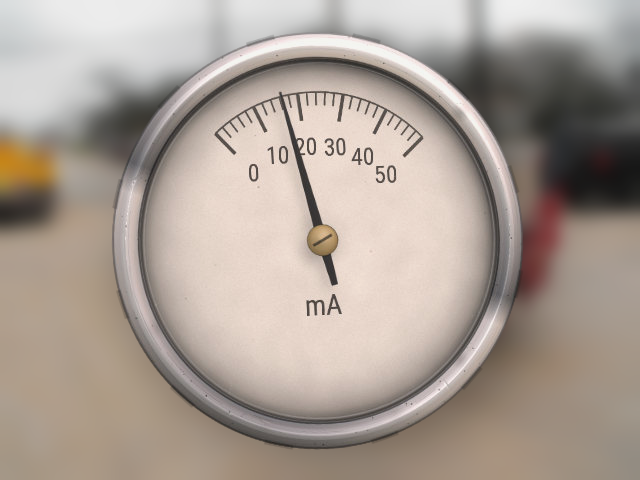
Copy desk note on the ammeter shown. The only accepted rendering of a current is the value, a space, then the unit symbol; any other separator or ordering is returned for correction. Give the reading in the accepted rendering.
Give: 16 mA
